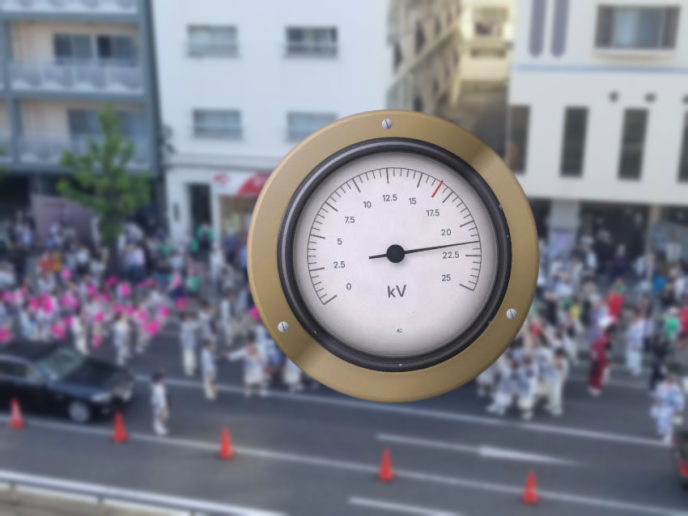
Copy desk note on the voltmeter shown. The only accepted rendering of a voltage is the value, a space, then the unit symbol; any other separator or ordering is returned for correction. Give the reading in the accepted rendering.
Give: 21.5 kV
